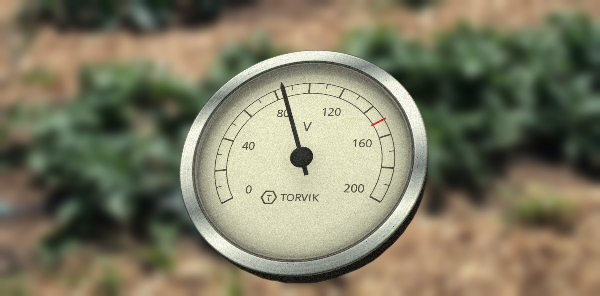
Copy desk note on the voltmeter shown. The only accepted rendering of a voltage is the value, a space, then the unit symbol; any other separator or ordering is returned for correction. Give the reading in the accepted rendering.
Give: 85 V
